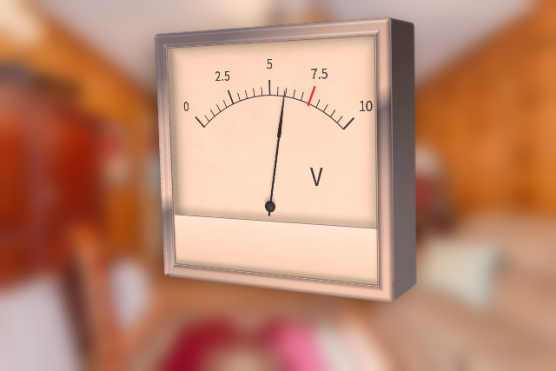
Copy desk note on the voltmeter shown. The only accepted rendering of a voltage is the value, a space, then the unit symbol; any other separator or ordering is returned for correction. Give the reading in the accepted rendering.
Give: 6 V
